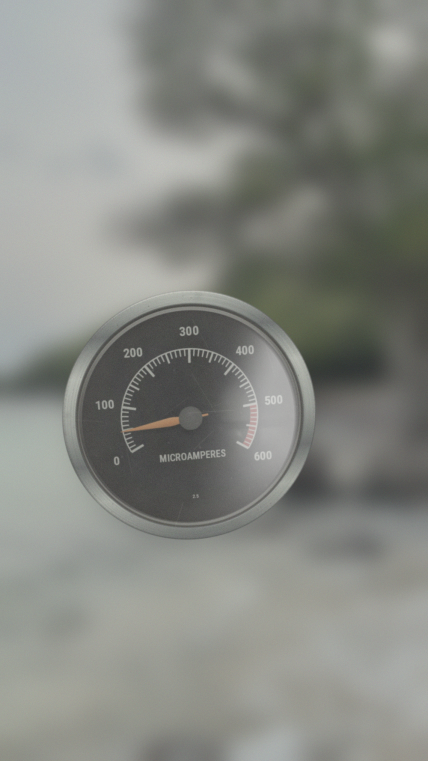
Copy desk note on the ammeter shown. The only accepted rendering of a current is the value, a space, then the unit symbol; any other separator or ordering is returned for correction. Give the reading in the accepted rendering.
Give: 50 µA
